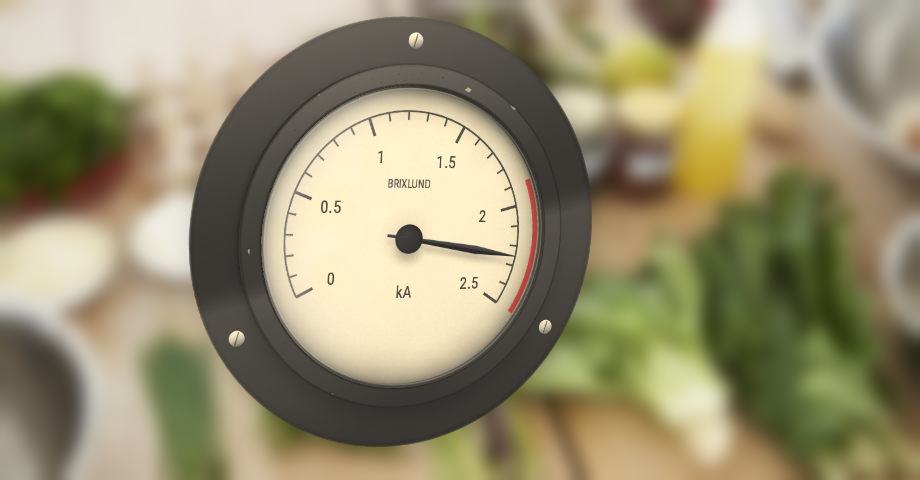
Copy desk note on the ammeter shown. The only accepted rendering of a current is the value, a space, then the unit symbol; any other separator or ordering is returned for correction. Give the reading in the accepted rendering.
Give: 2.25 kA
